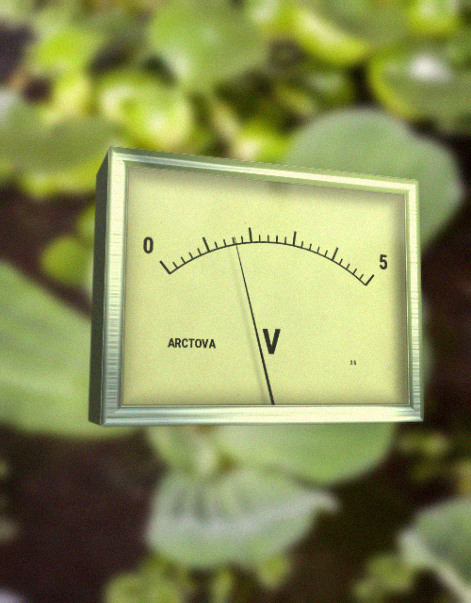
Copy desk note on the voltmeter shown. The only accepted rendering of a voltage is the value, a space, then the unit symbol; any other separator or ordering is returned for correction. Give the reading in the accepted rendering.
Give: 1.6 V
